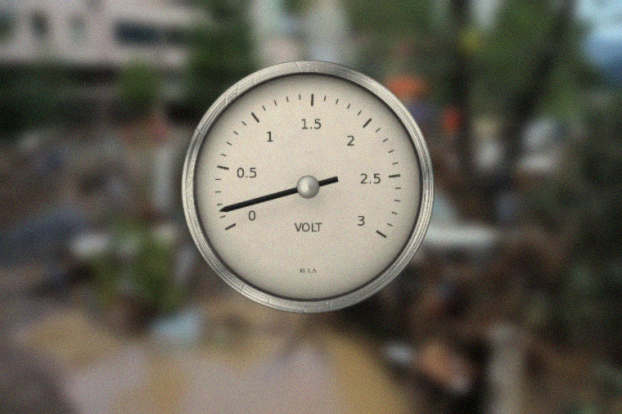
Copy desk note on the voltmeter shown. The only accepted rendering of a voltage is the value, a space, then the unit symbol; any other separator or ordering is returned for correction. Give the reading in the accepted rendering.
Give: 0.15 V
